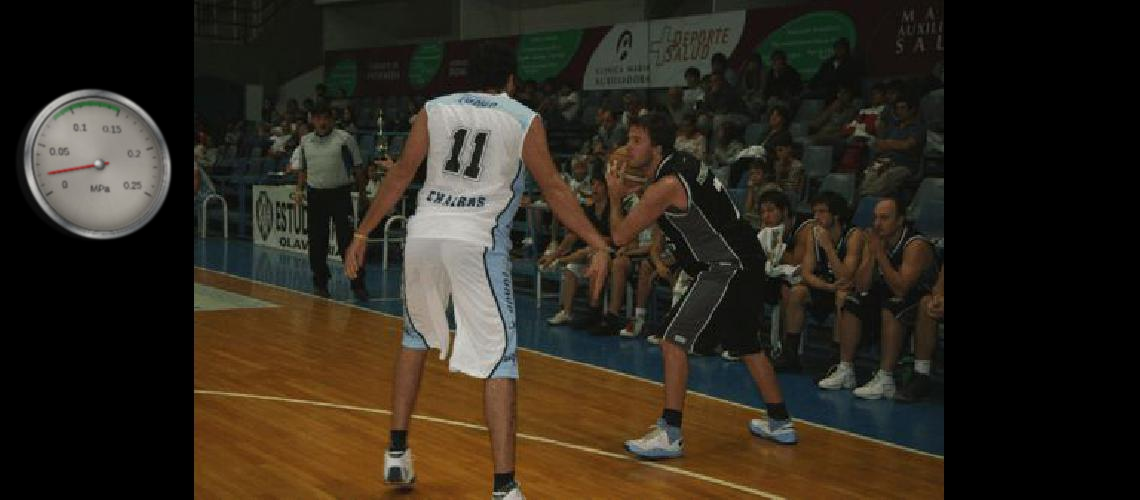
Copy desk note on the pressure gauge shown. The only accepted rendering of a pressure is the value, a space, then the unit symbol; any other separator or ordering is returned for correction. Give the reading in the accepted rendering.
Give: 0.02 MPa
